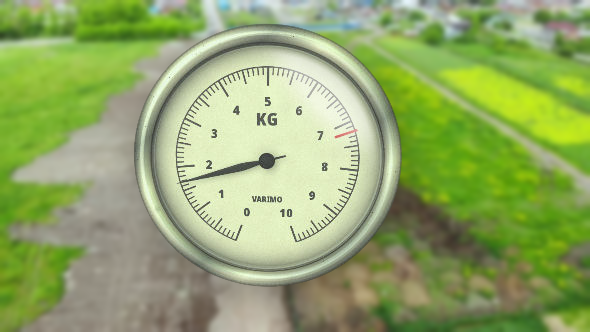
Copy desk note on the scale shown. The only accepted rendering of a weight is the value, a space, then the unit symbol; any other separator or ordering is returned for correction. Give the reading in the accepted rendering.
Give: 1.7 kg
